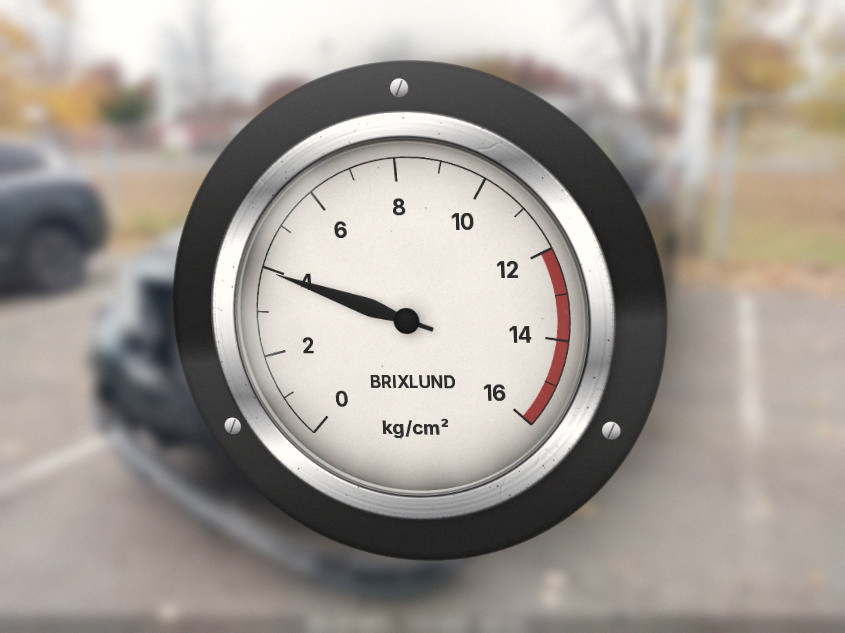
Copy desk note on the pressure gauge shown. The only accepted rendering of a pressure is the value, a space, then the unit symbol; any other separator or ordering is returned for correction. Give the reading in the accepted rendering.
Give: 4 kg/cm²
